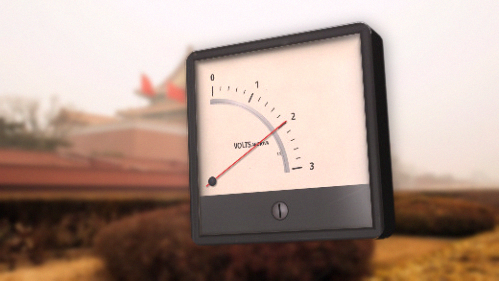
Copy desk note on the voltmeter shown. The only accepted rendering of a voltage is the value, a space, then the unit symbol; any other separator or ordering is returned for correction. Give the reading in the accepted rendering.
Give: 2 V
